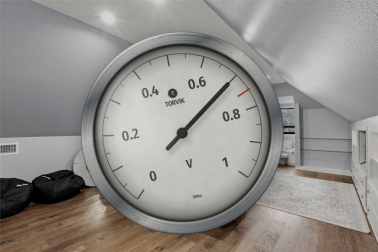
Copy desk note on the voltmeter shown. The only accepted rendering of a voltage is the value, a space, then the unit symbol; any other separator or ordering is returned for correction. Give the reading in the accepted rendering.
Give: 0.7 V
